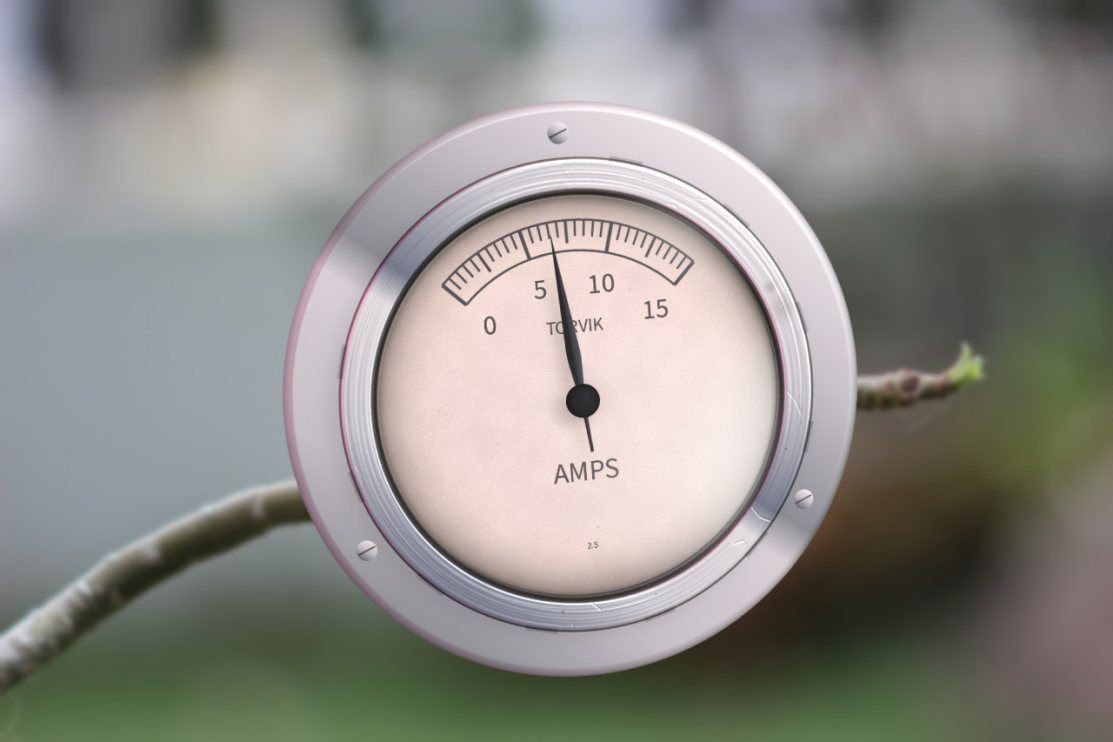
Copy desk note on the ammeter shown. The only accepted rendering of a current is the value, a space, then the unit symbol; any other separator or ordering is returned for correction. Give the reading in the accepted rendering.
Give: 6.5 A
